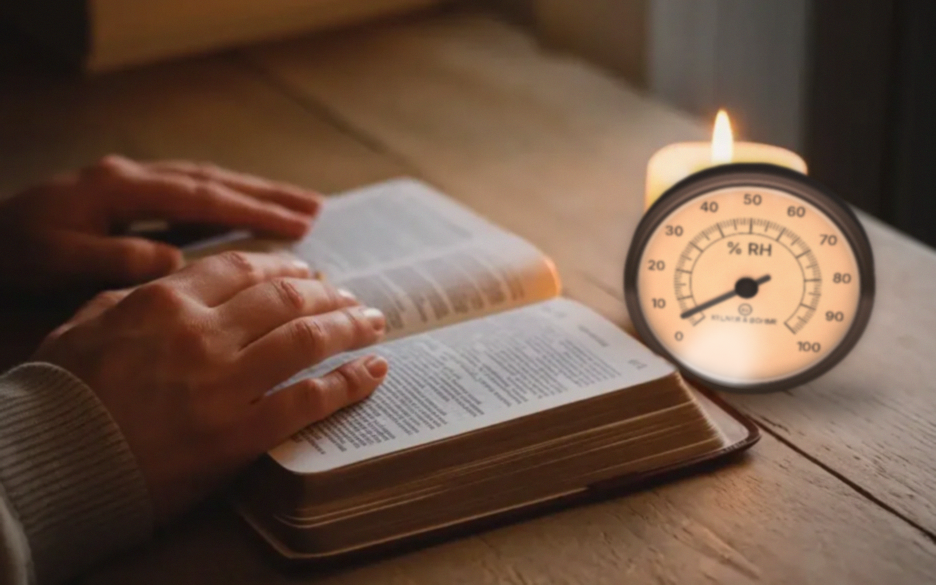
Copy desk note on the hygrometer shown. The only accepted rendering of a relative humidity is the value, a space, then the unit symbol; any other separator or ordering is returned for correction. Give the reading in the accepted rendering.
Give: 5 %
